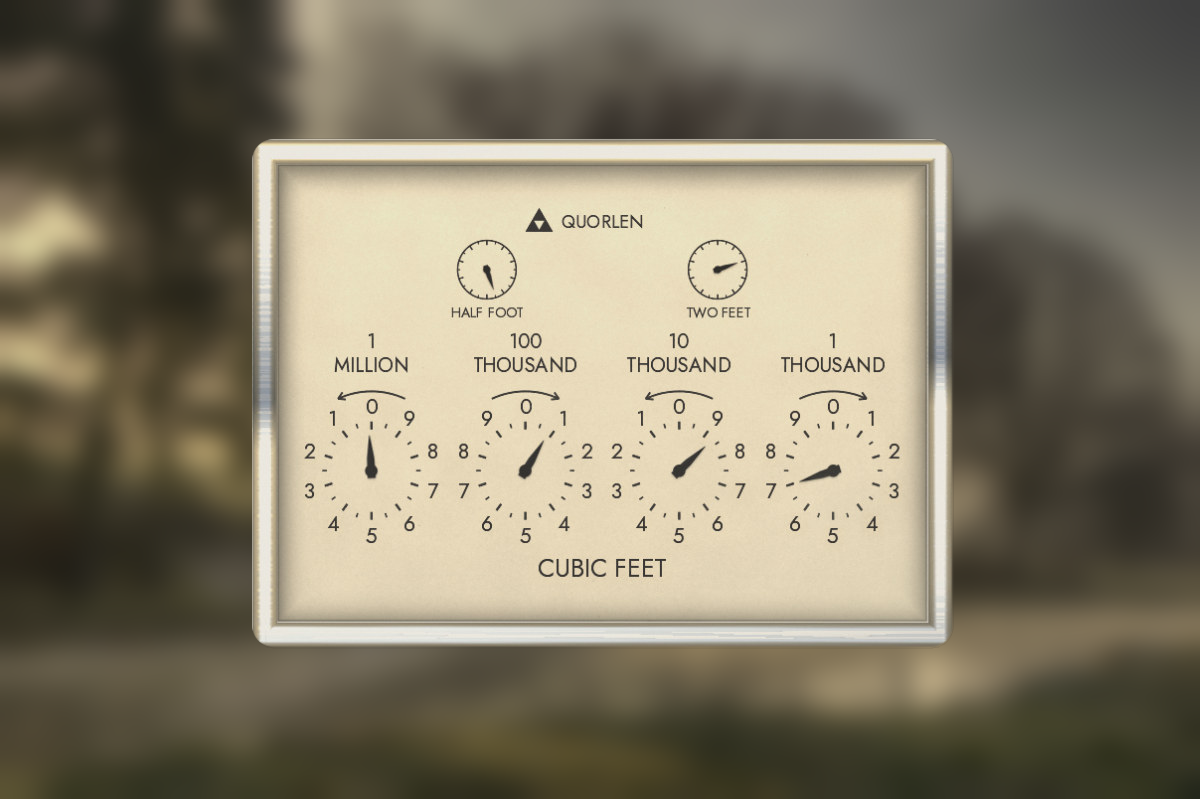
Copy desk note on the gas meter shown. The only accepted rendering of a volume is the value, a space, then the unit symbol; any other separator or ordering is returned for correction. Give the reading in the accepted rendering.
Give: 8700 ft³
